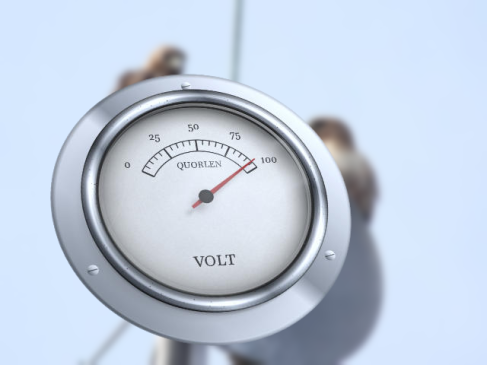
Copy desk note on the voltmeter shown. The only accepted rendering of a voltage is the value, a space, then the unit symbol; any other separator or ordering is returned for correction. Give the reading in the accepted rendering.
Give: 95 V
